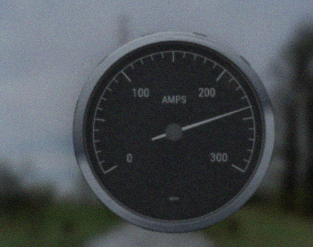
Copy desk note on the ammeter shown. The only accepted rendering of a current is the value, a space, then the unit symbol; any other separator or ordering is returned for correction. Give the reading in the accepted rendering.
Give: 240 A
